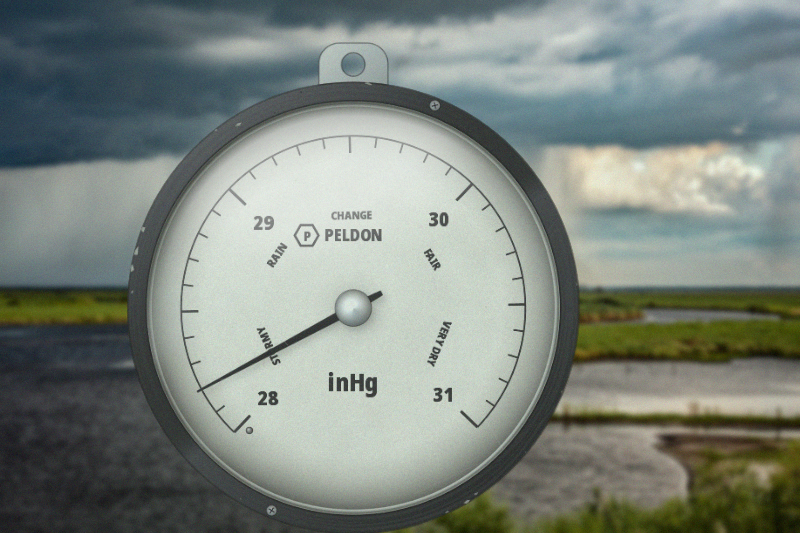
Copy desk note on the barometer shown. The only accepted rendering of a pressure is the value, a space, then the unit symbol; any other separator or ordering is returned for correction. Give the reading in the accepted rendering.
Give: 28.2 inHg
